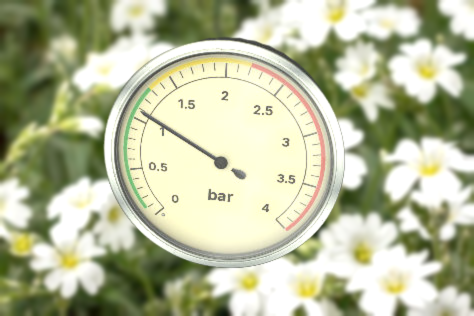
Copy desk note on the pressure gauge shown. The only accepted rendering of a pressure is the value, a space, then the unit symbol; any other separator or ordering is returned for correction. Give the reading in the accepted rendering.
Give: 1.1 bar
